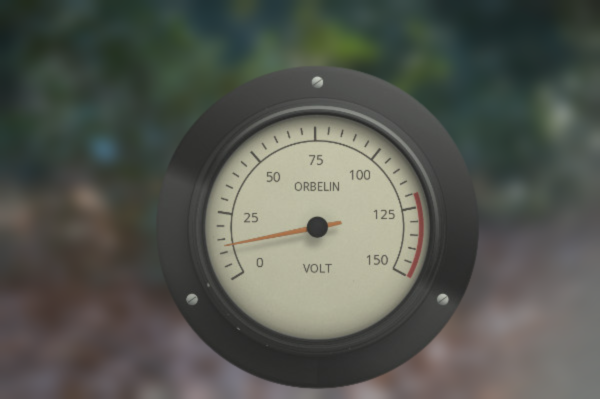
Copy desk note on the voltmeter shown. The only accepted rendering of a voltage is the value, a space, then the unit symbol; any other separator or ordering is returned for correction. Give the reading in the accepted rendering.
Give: 12.5 V
